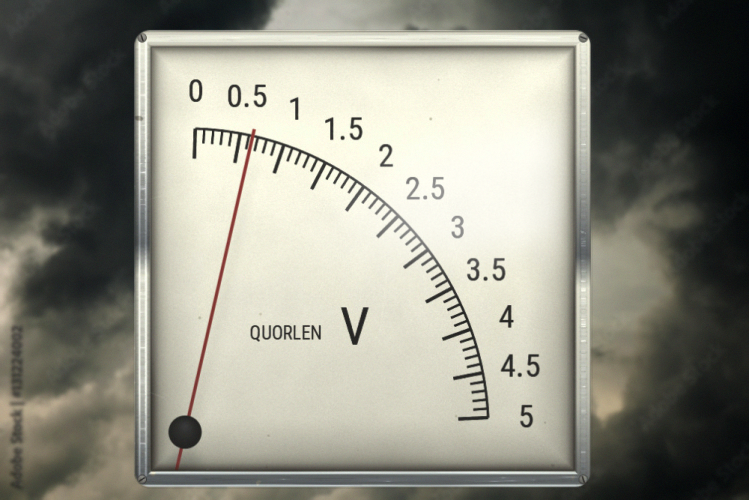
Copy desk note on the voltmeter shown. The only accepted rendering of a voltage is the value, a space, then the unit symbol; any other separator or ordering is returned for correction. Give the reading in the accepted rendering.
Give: 0.65 V
